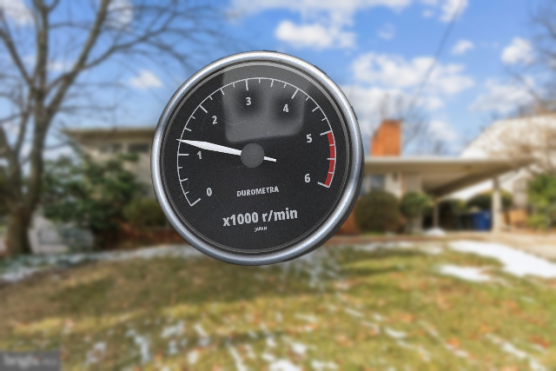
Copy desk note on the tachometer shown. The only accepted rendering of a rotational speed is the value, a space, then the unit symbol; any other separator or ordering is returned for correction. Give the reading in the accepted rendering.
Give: 1250 rpm
